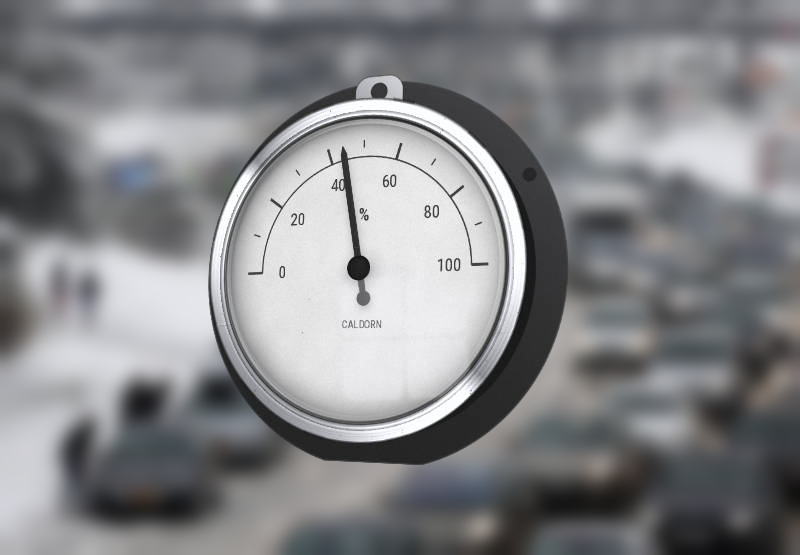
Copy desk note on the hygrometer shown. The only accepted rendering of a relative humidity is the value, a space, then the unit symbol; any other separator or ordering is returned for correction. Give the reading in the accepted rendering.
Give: 45 %
